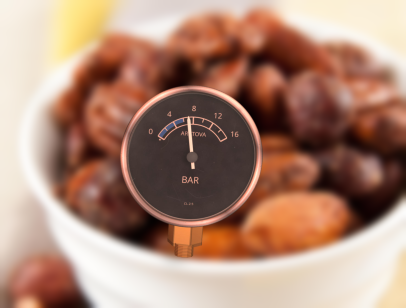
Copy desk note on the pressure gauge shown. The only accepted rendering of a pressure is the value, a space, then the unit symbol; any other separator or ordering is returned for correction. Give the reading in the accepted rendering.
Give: 7 bar
